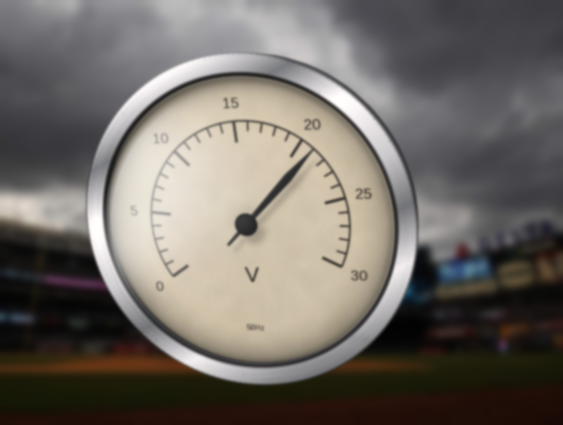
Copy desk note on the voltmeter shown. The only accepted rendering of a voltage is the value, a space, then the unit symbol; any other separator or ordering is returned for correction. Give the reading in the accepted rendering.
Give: 21 V
